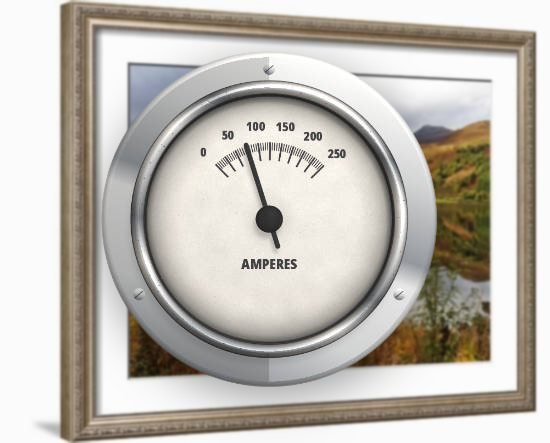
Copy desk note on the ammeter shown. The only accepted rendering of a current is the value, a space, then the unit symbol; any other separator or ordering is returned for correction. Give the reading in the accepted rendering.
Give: 75 A
